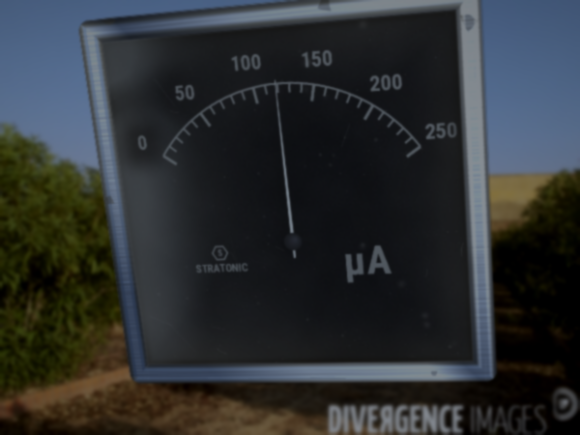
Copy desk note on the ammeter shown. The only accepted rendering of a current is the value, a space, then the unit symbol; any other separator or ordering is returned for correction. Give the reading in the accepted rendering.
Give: 120 µA
